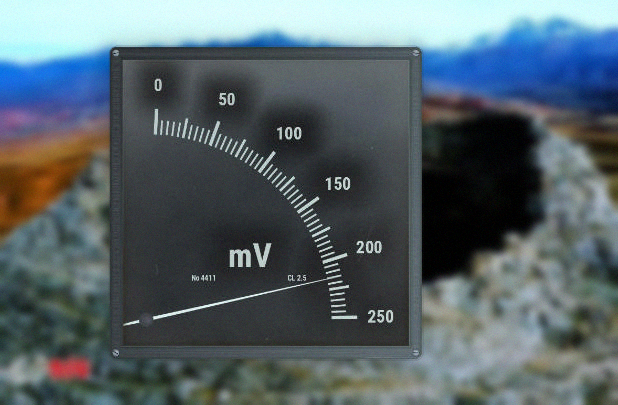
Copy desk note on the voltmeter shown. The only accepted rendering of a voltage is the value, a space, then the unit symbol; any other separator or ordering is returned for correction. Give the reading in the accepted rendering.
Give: 215 mV
